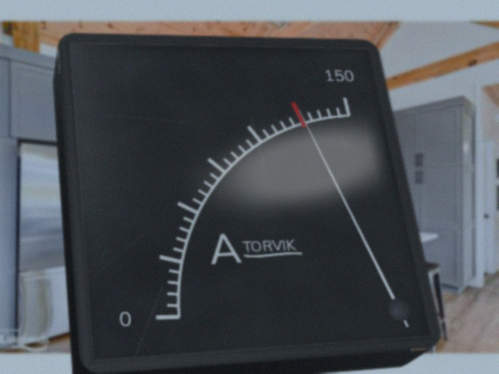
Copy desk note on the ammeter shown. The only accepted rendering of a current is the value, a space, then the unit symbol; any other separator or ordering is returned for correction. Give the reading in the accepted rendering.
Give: 125 A
